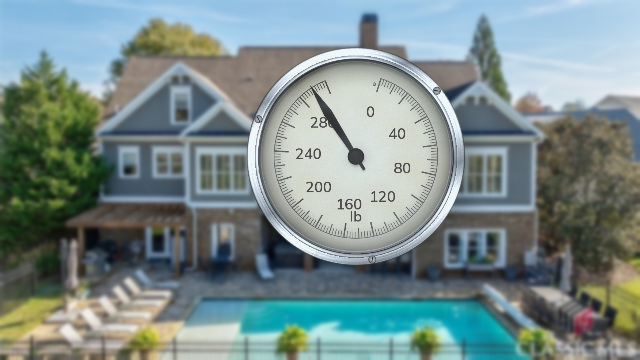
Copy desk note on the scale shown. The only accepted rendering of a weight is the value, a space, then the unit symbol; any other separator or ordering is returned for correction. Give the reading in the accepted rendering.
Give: 290 lb
